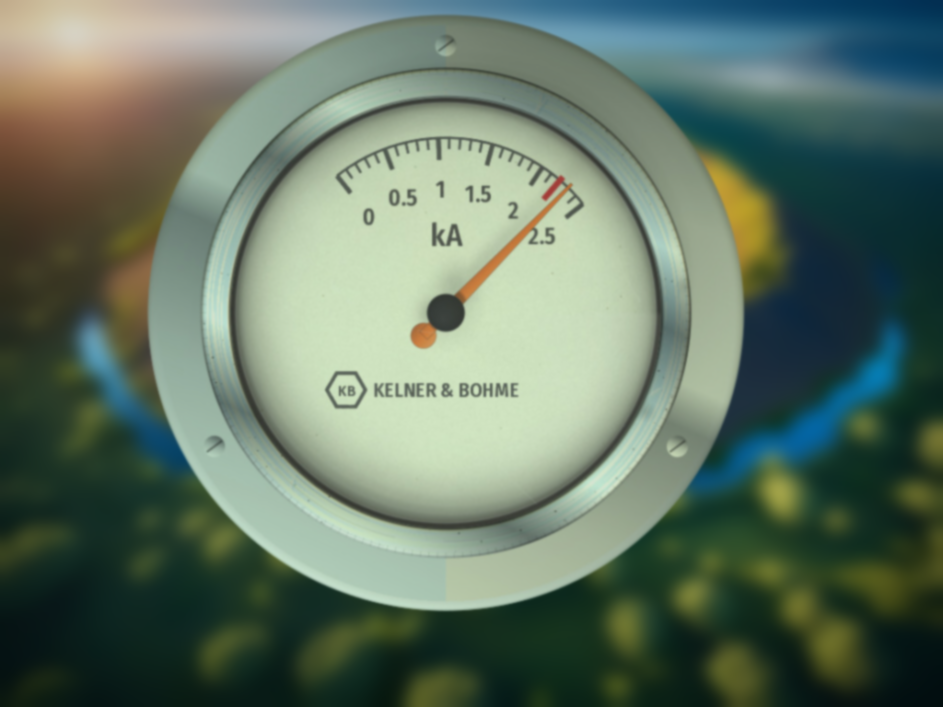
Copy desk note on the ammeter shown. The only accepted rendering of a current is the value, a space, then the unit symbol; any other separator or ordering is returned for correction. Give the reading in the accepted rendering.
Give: 2.3 kA
